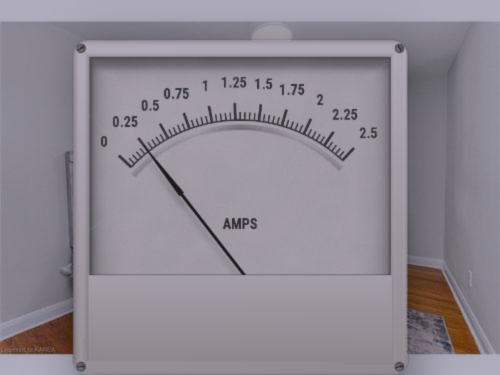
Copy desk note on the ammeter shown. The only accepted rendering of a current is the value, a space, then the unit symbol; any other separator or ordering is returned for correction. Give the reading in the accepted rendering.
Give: 0.25 A
